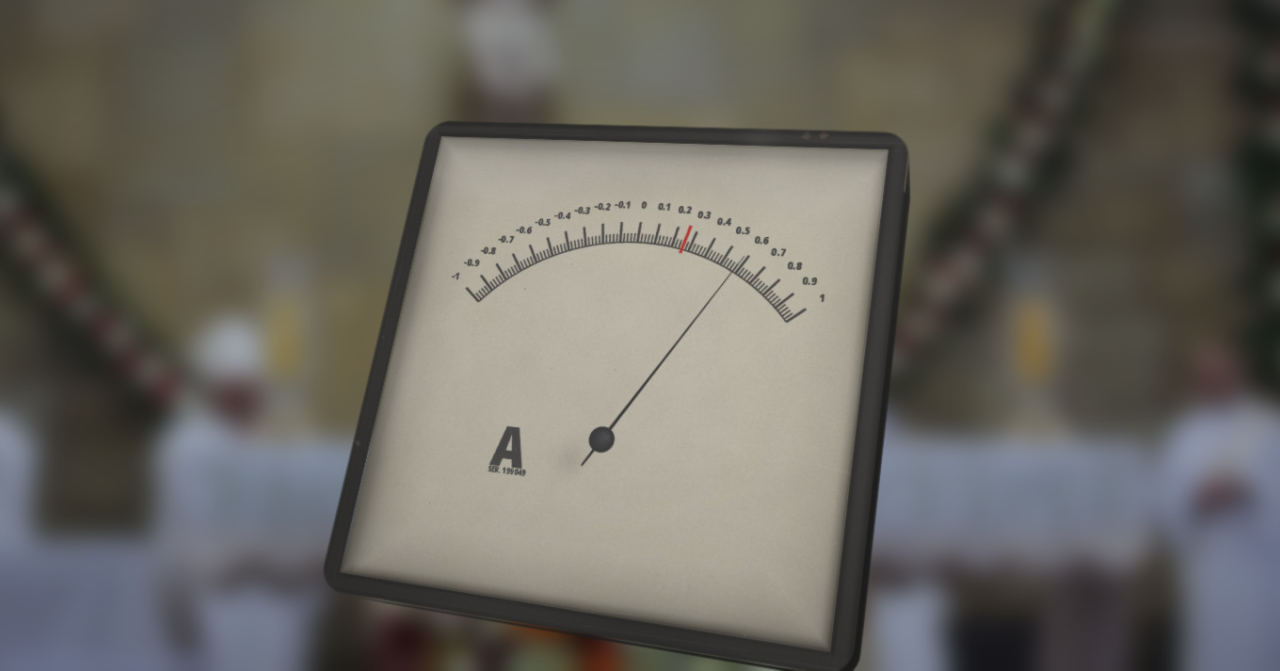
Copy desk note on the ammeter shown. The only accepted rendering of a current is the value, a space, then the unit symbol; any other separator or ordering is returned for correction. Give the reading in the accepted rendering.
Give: 0.6 A
